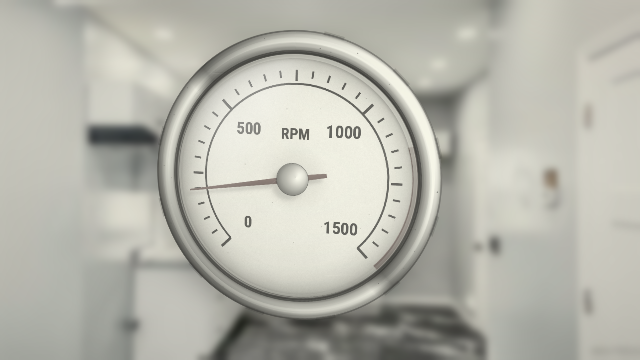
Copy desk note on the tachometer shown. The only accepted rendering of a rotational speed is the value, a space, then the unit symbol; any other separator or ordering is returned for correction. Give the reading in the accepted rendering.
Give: 200 rpm
